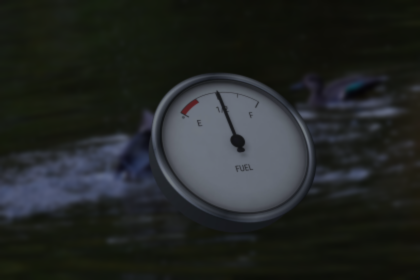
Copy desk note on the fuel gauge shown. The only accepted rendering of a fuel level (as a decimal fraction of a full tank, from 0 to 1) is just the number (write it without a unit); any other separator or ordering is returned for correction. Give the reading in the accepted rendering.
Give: 0.5
